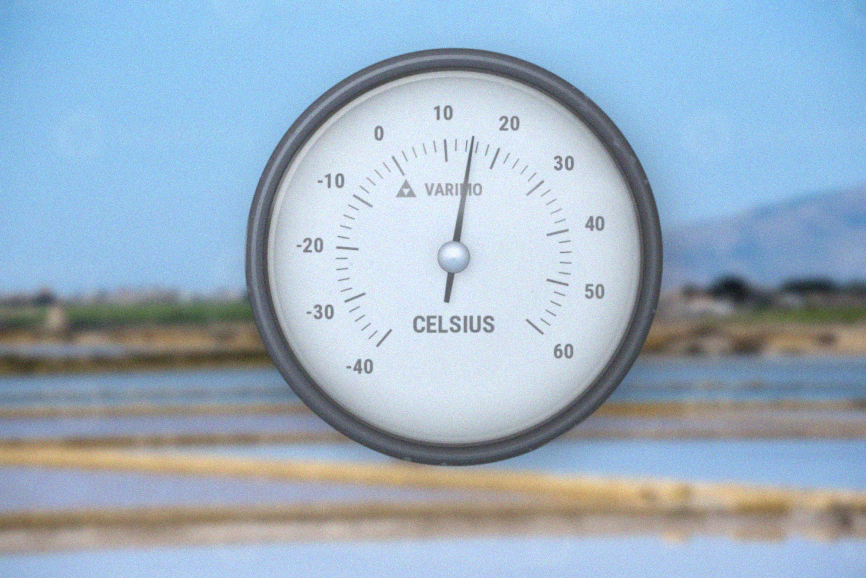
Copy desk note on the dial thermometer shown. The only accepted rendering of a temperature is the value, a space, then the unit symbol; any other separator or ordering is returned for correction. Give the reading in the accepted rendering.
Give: 15 °C
